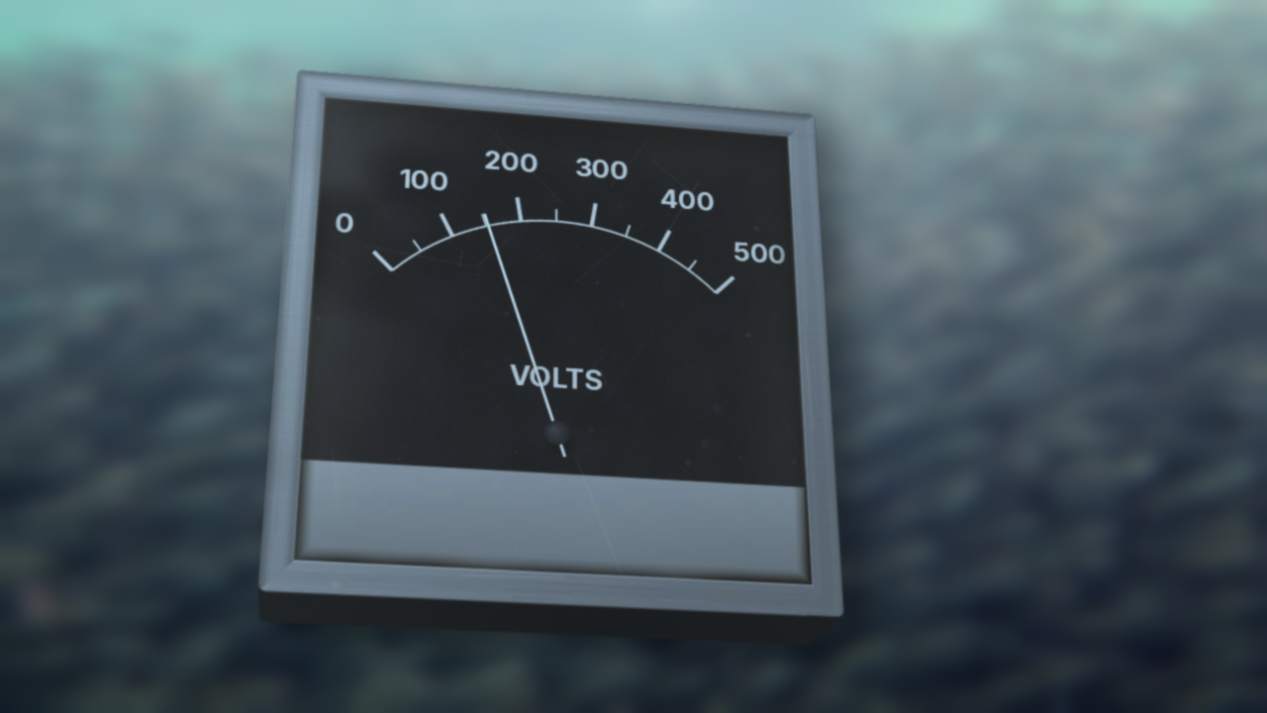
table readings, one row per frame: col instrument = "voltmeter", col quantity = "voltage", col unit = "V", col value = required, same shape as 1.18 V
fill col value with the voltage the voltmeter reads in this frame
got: 150 V
